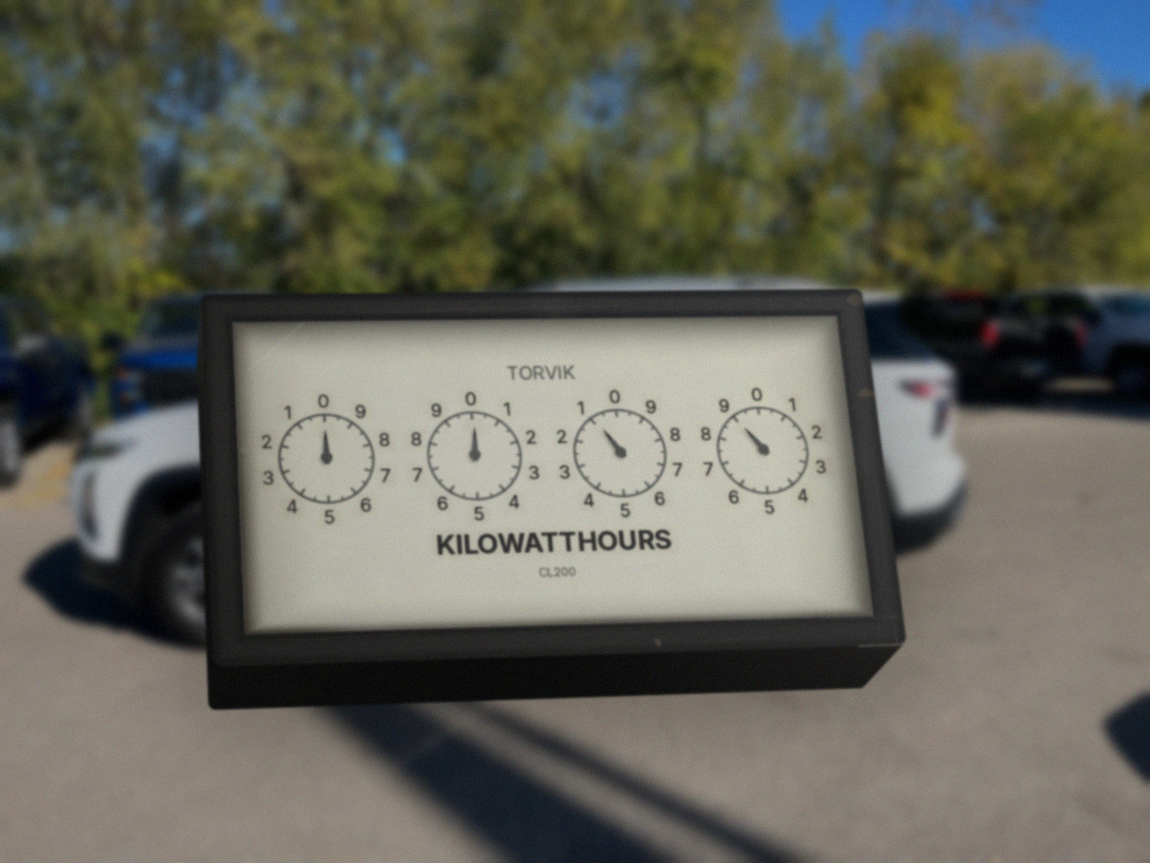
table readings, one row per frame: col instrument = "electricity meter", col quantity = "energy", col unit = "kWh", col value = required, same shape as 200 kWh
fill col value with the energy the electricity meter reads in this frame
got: 9 kWh
